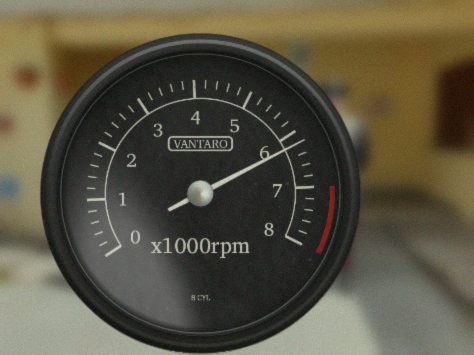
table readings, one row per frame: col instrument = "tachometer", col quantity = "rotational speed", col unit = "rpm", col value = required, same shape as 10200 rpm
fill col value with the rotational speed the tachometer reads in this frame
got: 6200 rpm
